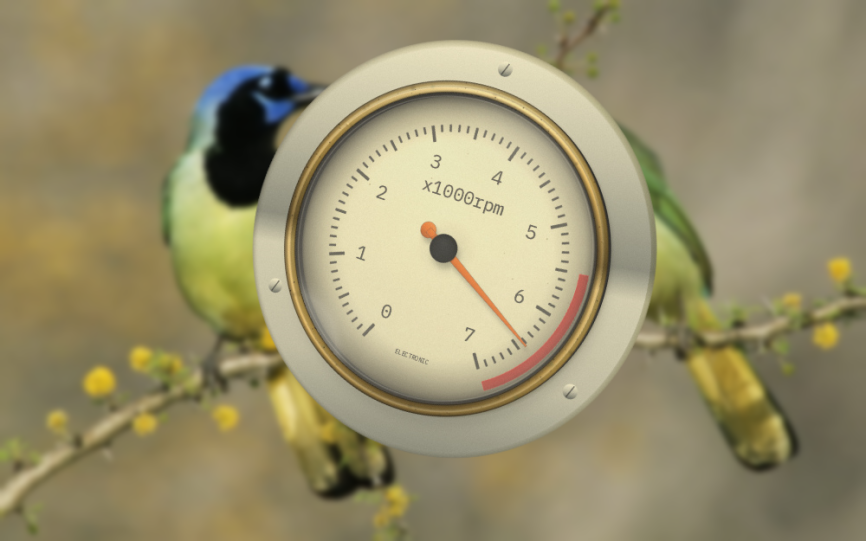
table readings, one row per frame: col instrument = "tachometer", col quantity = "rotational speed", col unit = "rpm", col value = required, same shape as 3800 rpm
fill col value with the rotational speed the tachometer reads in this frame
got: 6400 rpm
